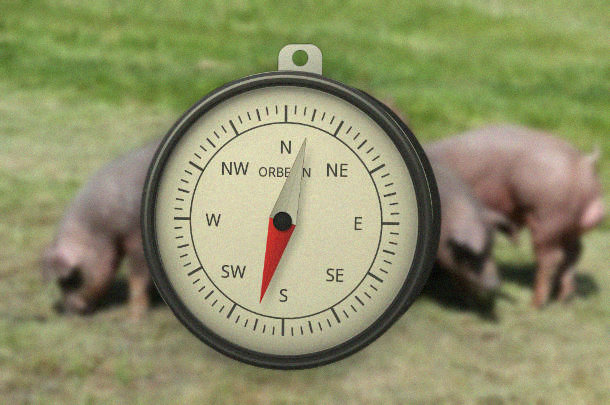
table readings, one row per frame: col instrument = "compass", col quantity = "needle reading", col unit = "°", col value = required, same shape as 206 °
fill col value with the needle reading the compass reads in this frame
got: 195 °
